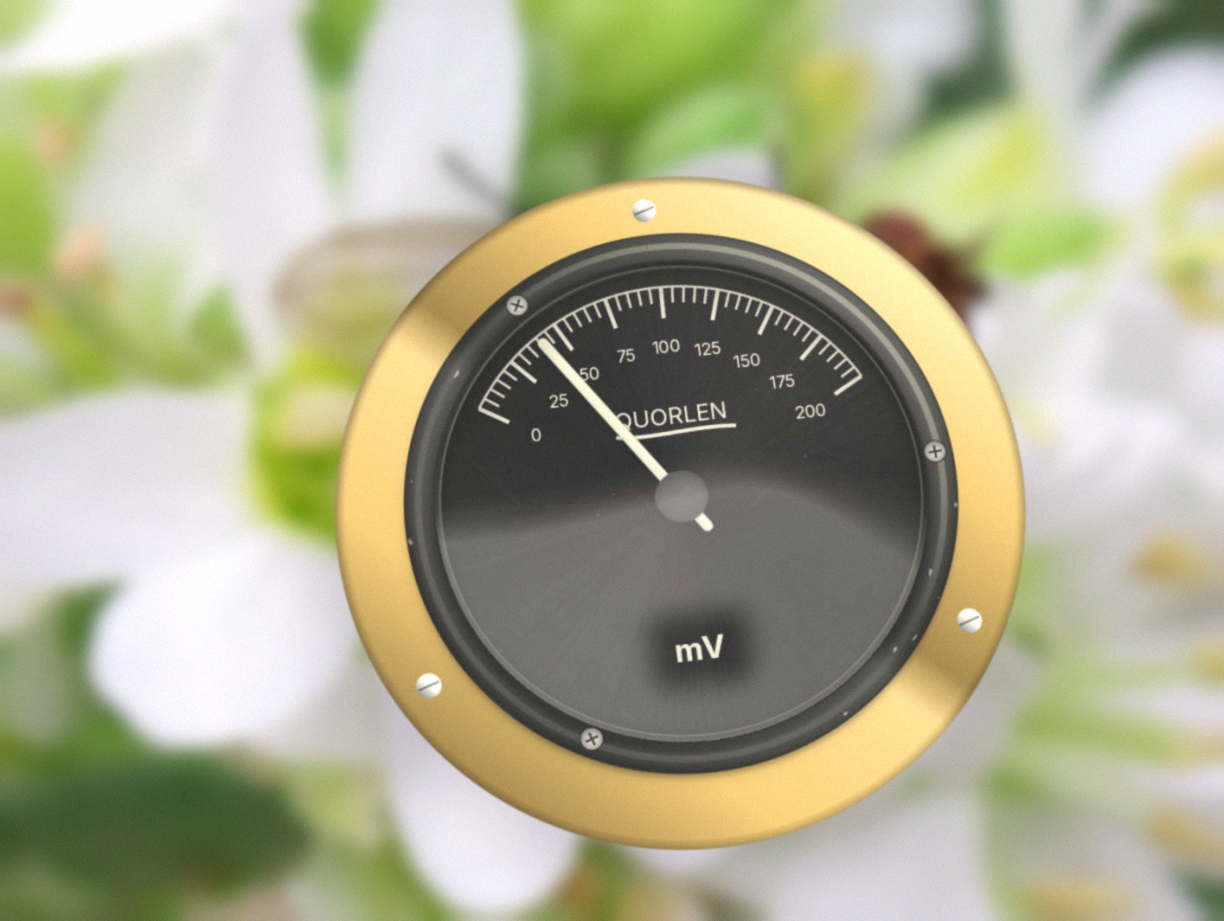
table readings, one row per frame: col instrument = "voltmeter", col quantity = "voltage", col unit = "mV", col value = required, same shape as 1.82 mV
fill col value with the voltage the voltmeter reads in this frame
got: 40 mV
